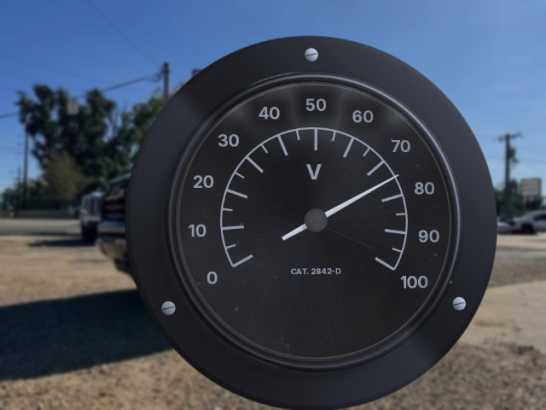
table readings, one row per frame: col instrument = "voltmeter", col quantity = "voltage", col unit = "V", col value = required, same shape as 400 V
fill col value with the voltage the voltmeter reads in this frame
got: 75 V
